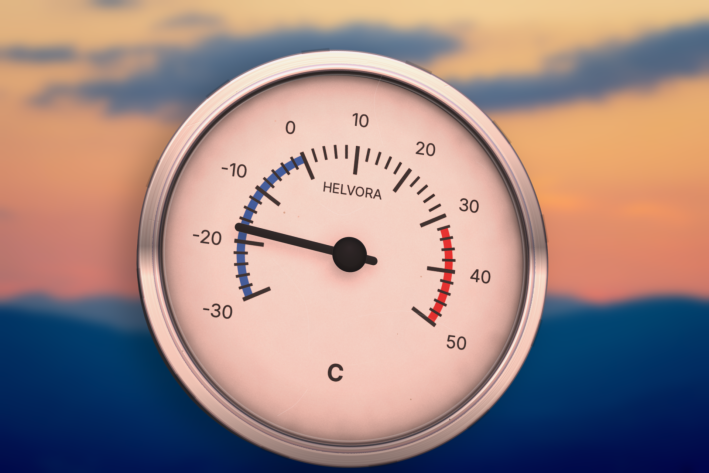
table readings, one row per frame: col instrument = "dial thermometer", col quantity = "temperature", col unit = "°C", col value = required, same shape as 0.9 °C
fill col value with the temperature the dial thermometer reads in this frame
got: -18 °C
